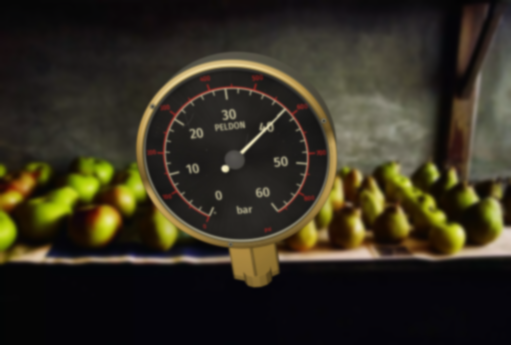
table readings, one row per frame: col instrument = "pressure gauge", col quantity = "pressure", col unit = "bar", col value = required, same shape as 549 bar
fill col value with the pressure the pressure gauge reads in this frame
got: 40 bar
